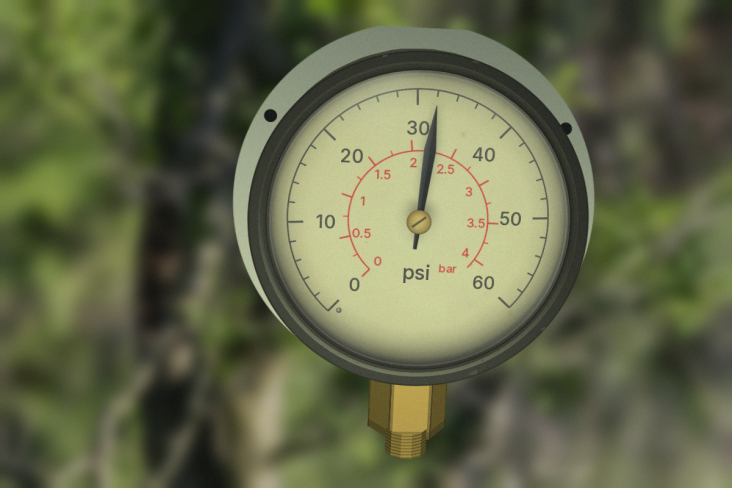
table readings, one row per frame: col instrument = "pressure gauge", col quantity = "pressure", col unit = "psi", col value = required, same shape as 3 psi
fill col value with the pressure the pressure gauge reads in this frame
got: 32 psi
